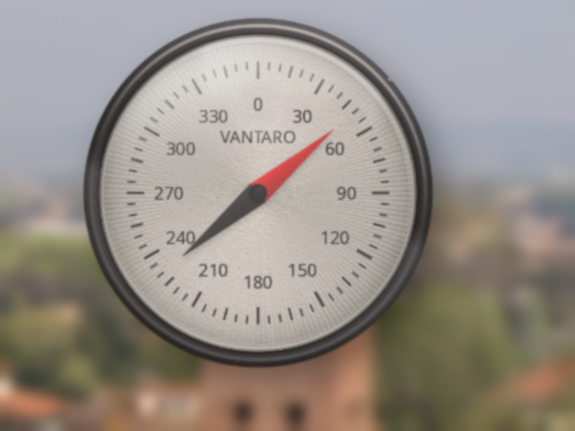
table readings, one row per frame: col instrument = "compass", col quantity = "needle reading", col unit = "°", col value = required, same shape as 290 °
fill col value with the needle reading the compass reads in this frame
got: 50 °
